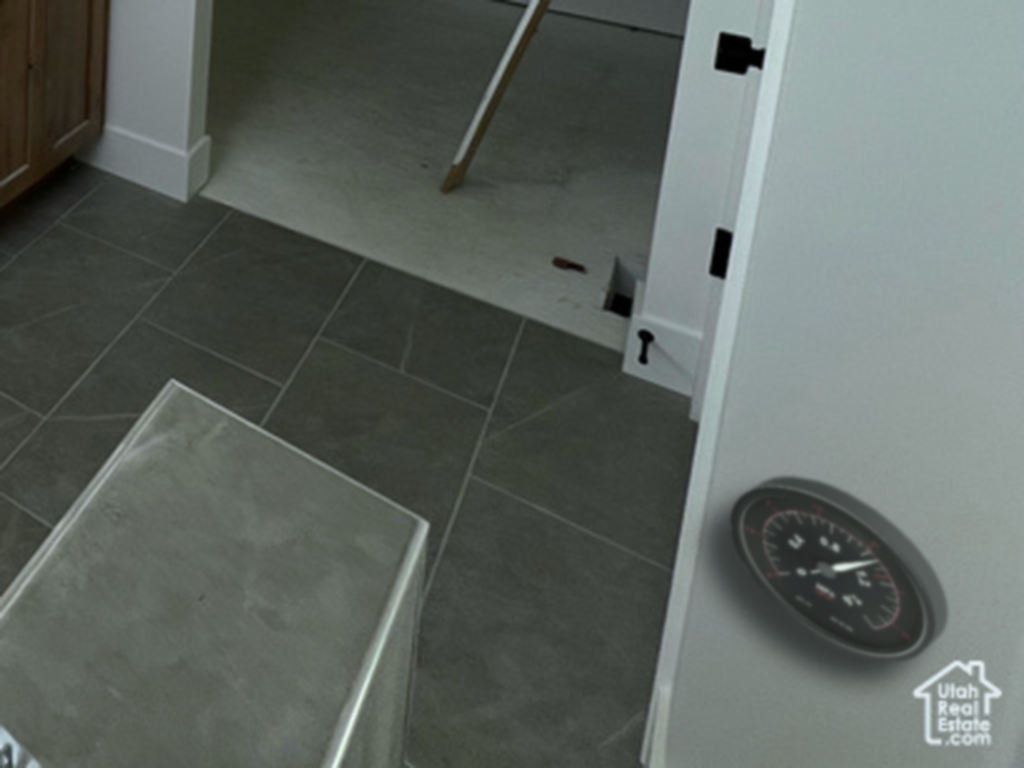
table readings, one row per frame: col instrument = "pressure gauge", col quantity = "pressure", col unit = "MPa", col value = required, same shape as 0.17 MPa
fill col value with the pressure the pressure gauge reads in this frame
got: 1.05 MPa
